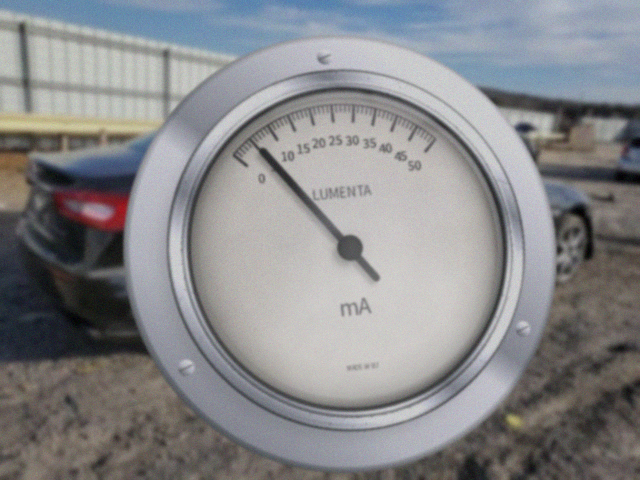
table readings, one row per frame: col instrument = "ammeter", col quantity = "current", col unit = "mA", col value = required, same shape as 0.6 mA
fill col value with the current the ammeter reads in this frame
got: 5 mA
